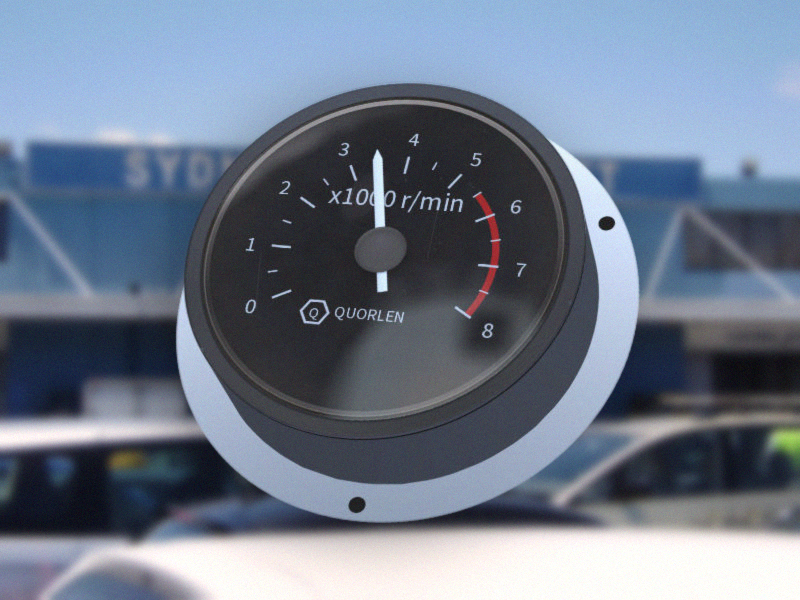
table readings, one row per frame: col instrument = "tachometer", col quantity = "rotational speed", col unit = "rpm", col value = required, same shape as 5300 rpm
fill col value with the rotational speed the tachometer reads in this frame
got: 3500 rpm
